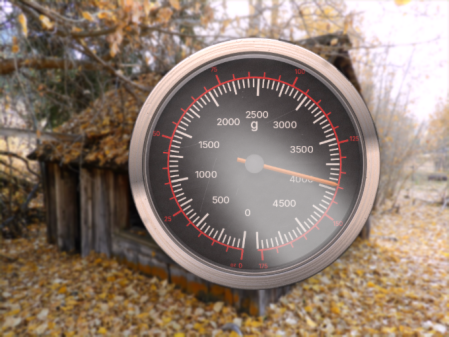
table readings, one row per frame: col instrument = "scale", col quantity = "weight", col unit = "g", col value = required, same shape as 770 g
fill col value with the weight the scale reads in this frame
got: 3950 g
